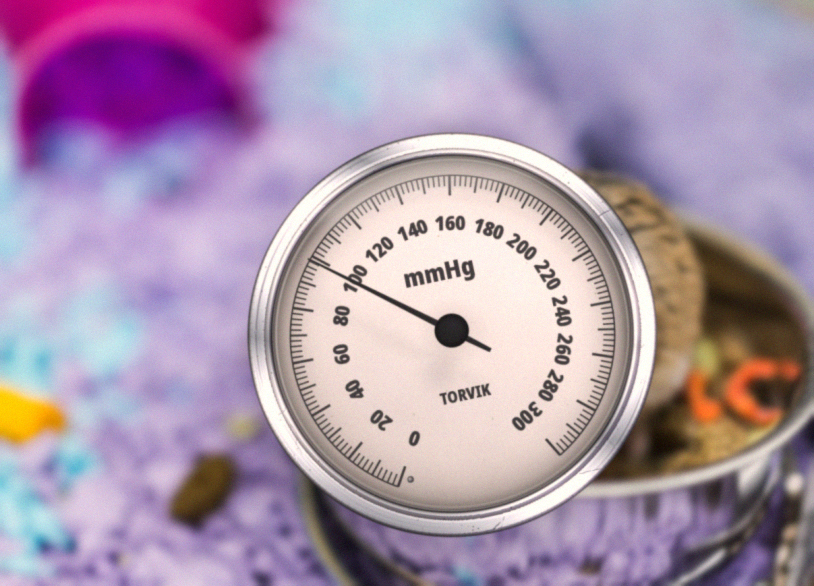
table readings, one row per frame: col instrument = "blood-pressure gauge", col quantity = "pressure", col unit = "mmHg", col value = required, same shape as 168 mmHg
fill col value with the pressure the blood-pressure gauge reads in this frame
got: 98 mmHg
